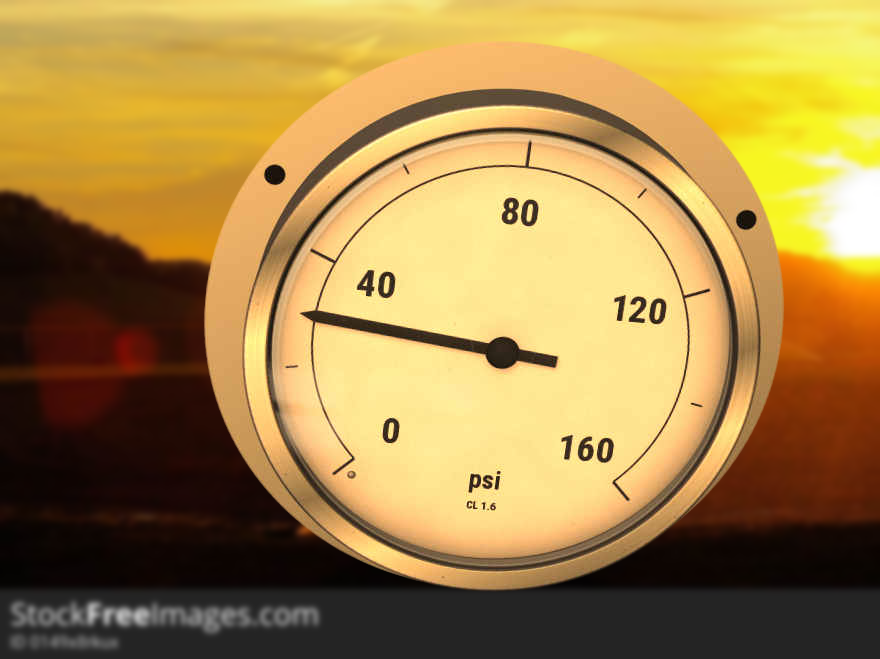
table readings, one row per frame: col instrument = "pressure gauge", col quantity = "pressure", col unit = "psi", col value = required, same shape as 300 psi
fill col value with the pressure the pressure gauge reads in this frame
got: 30 psi
